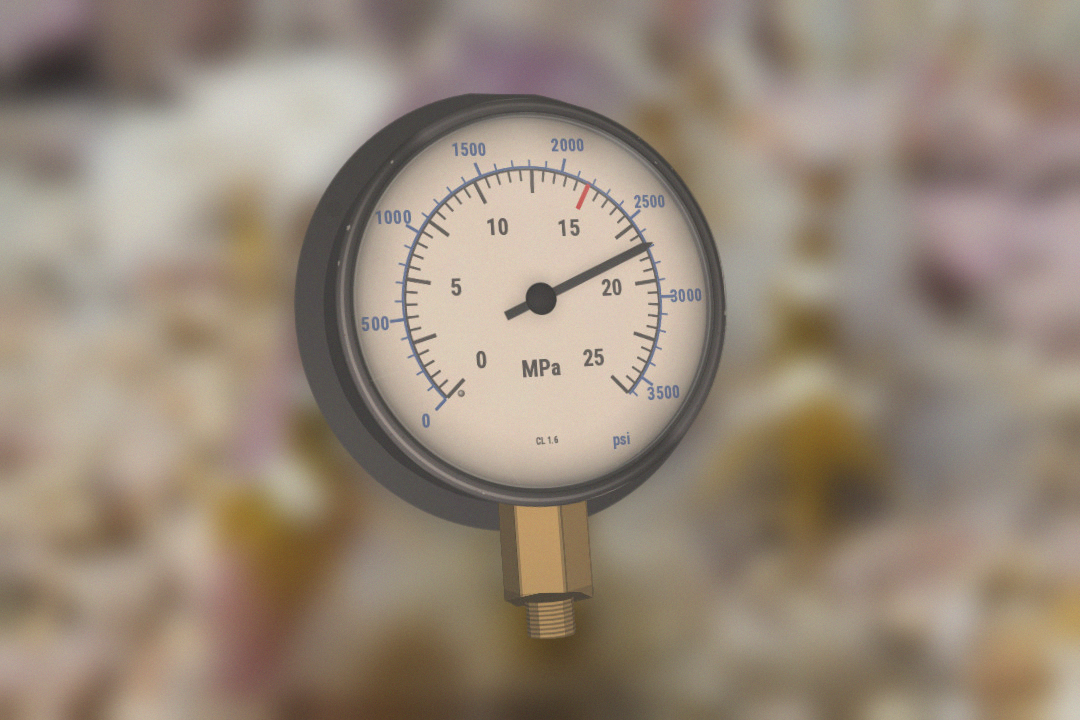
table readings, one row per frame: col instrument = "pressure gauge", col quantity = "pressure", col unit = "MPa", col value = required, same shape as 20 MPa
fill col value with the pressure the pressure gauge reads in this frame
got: 18.5 MPa
